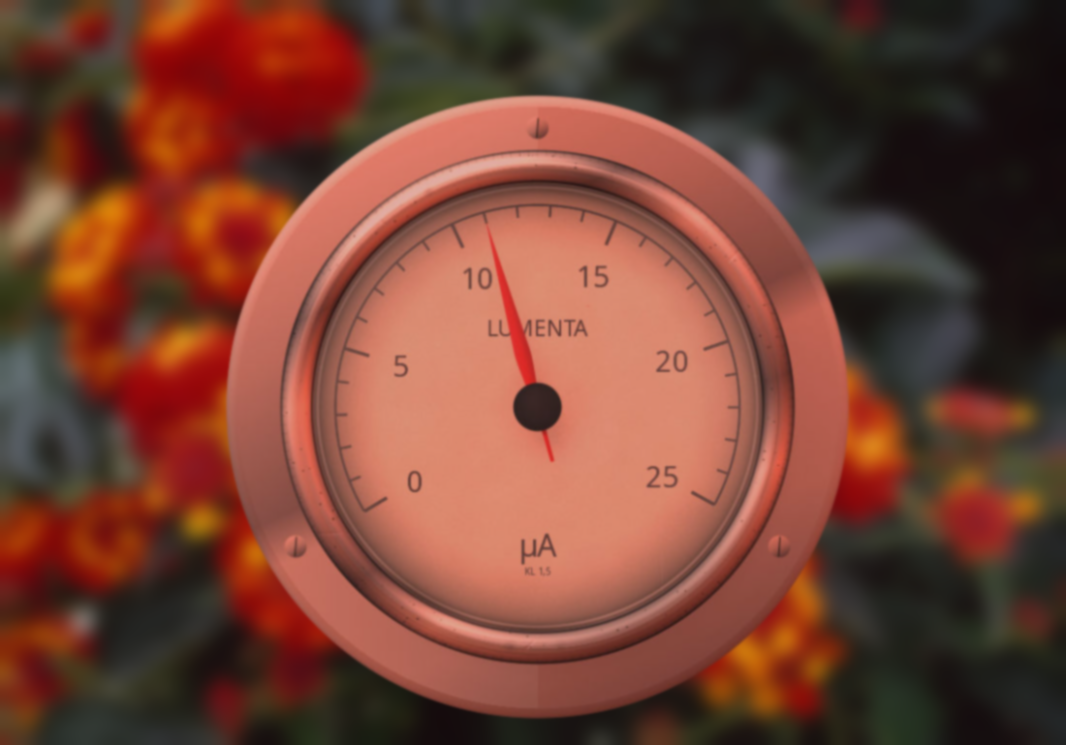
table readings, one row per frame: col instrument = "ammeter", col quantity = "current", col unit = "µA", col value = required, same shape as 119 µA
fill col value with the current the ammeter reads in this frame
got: 11 µA
